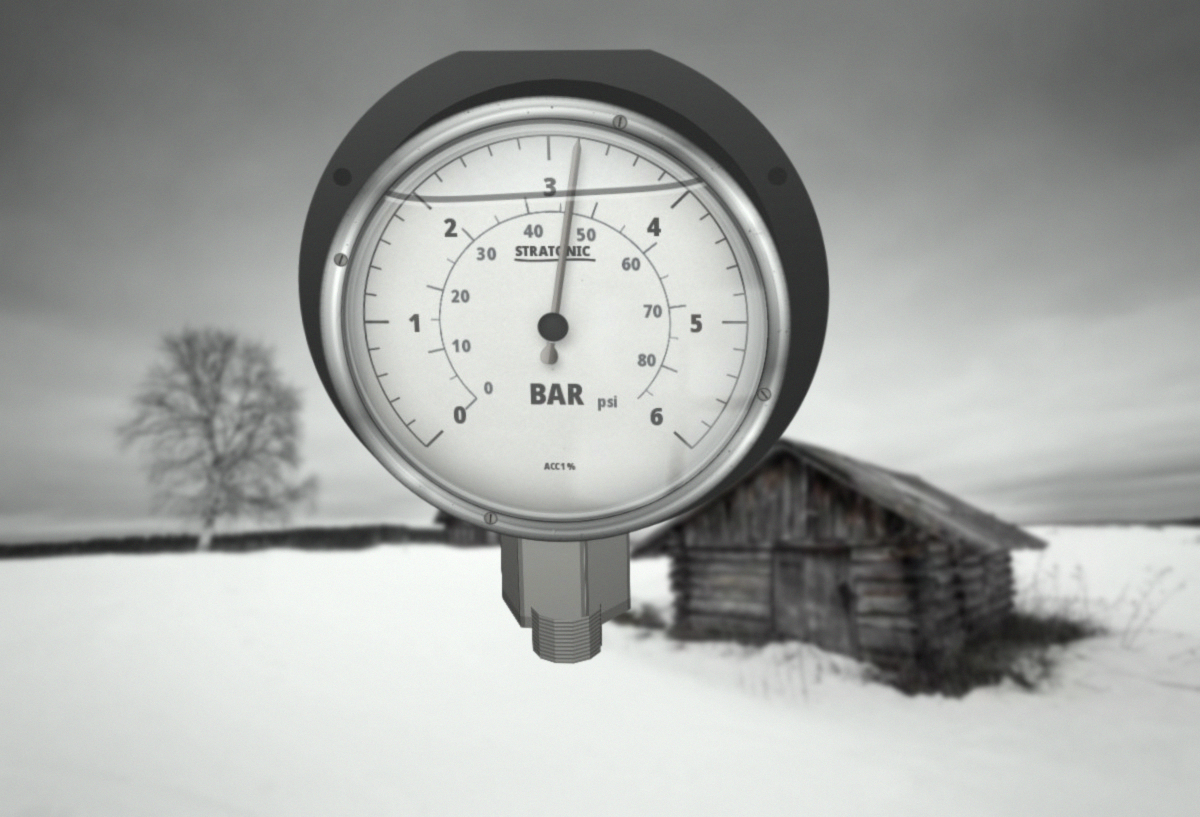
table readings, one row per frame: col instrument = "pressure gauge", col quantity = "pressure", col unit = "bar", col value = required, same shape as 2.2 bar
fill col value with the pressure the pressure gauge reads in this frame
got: 3.2 bar
